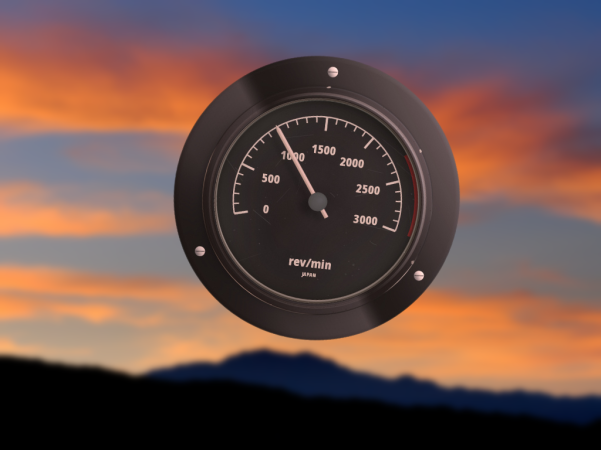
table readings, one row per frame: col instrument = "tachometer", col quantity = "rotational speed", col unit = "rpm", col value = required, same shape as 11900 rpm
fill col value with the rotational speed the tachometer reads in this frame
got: 1000 rpm
